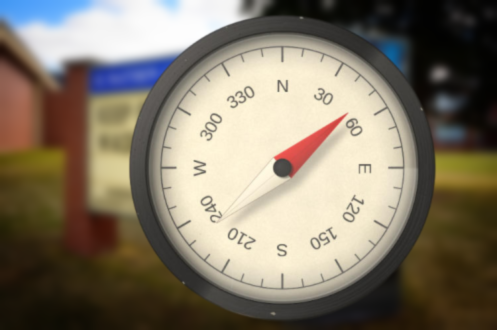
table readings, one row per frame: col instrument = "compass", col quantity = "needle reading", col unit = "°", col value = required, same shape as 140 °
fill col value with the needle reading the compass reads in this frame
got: 50 °
